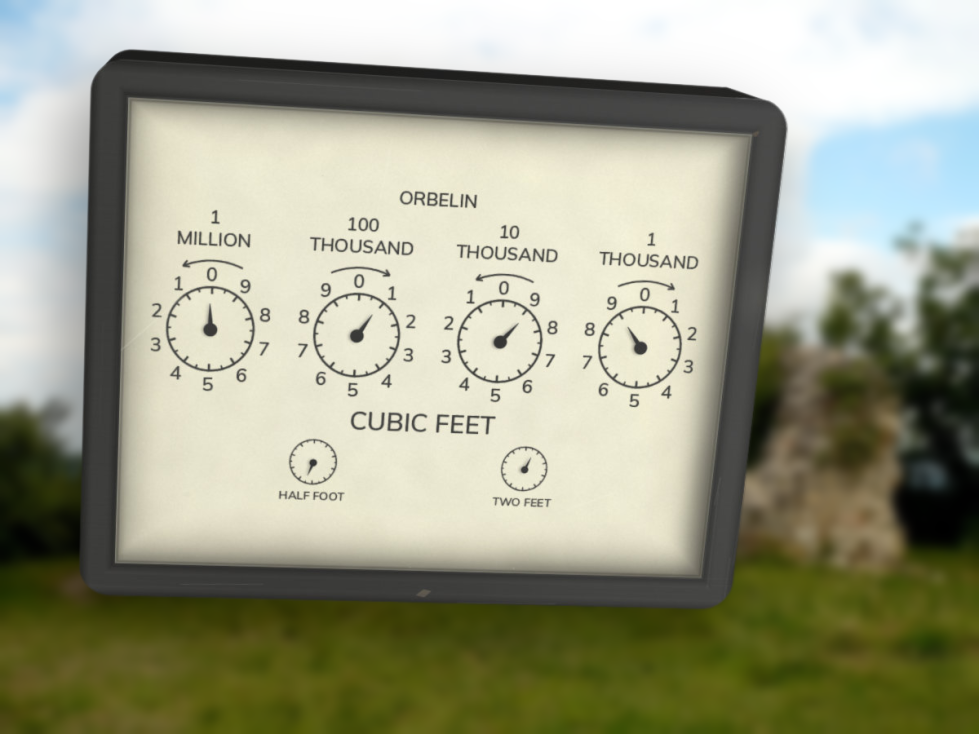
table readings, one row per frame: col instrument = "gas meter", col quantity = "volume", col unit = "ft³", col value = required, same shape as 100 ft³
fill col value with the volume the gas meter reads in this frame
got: 8900 ft³
